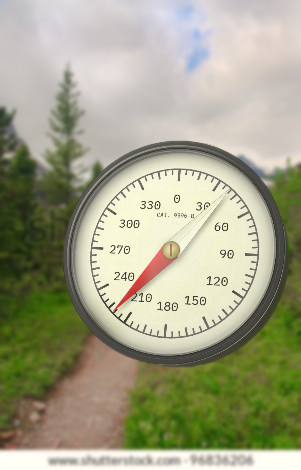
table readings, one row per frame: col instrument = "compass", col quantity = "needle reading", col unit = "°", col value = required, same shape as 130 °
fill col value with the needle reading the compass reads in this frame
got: 220 °
